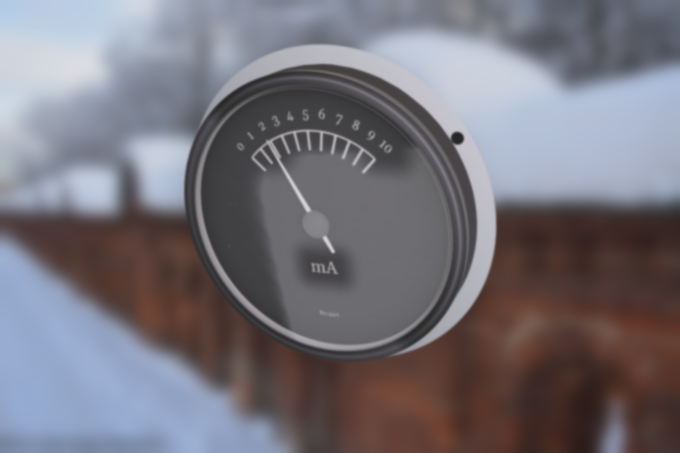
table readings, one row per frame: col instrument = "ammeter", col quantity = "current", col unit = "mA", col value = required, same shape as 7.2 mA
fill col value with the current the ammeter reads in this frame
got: 2 mA
